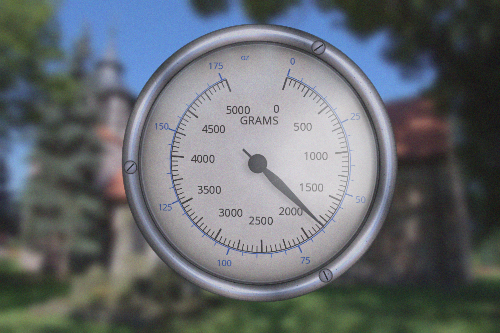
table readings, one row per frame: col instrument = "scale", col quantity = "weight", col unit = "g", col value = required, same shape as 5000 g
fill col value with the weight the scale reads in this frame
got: 1800 g
